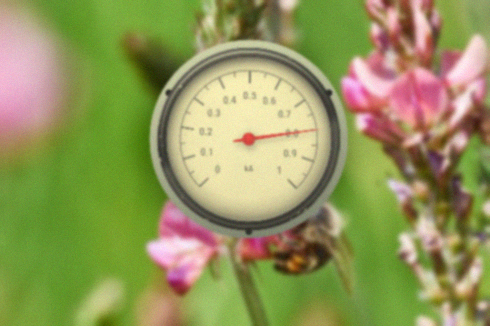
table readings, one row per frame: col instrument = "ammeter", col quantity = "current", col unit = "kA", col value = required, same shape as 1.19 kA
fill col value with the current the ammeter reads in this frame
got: 0.8 kA
